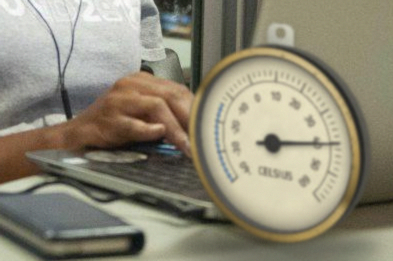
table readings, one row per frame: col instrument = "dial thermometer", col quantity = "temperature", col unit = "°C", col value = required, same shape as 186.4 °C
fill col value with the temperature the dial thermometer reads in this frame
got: 40 °C
